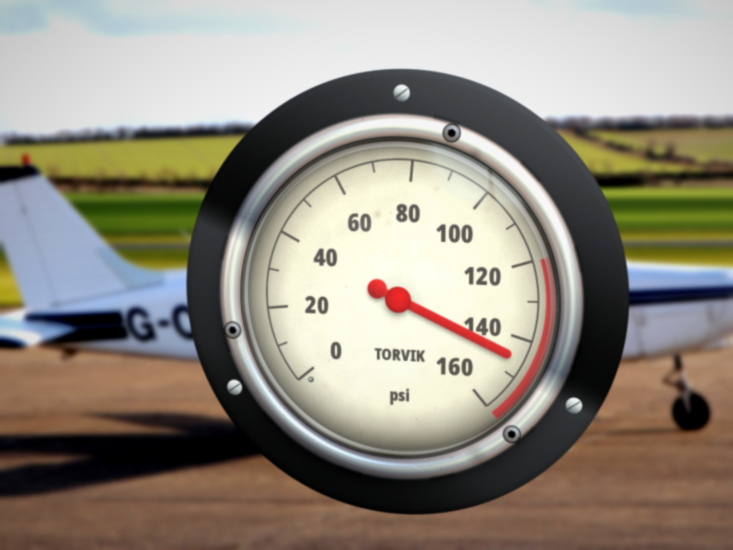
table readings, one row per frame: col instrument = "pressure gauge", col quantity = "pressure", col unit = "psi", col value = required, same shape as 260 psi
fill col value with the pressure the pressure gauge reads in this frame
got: 145 psi
